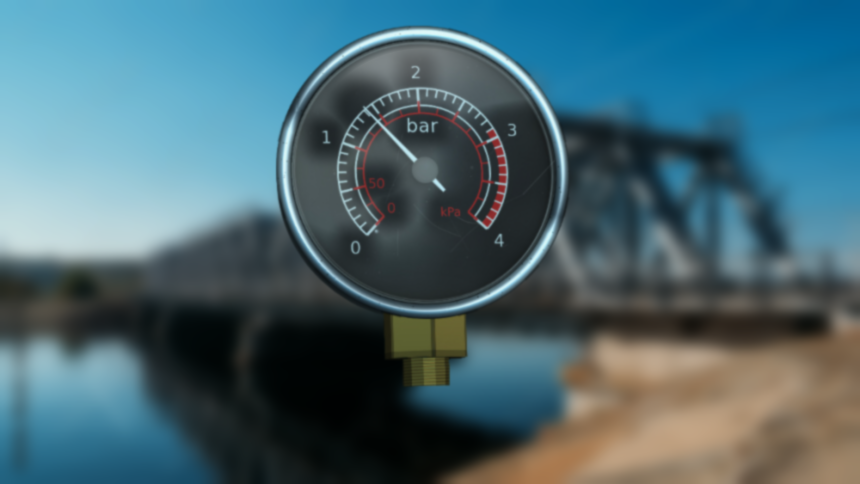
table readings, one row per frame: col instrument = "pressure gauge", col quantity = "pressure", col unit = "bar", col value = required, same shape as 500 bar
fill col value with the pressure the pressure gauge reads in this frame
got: 1.4 bar
